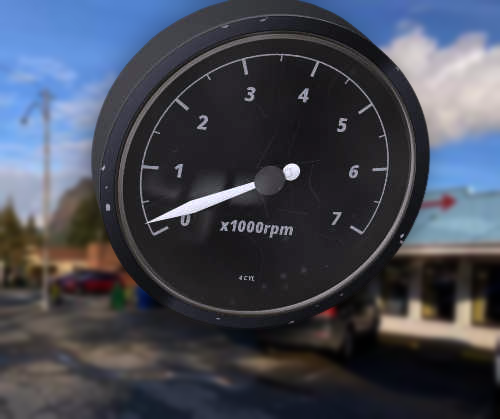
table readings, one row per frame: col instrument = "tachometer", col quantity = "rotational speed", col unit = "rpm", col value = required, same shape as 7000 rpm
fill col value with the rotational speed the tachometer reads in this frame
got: 250 rpm
